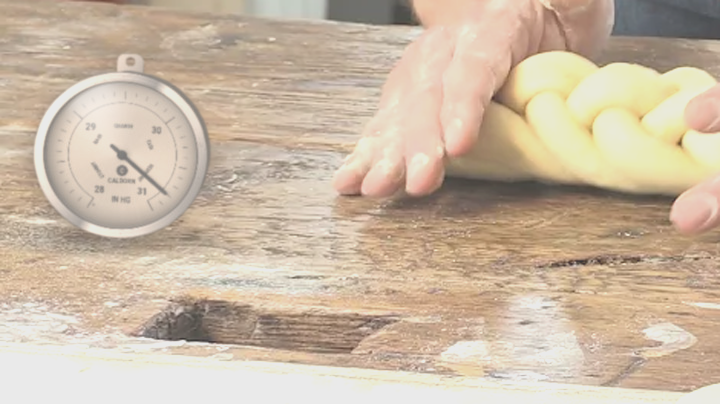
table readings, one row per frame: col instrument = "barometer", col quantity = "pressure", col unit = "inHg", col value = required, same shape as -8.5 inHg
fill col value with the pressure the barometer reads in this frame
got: 30.8 inHg
